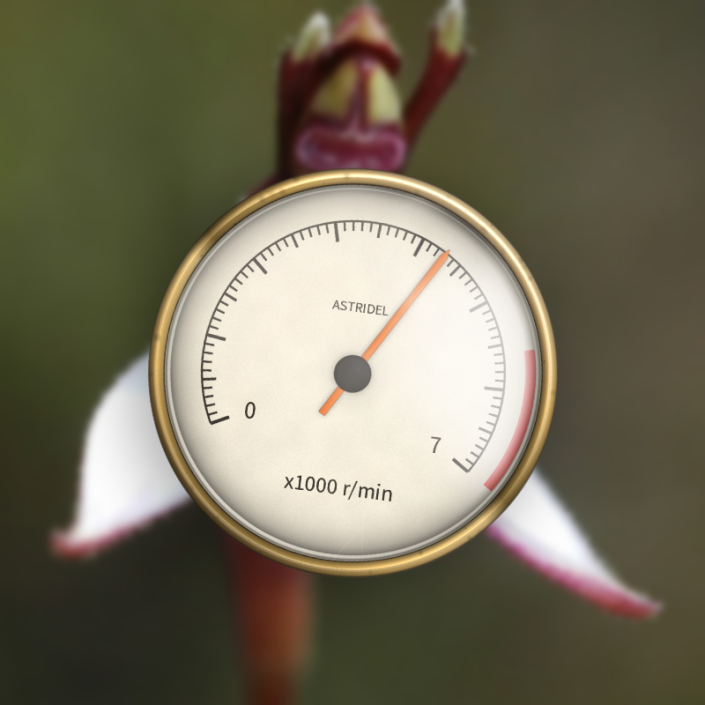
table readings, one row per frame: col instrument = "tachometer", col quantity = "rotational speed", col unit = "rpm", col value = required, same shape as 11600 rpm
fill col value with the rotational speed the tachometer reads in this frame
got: 4300 rpm
